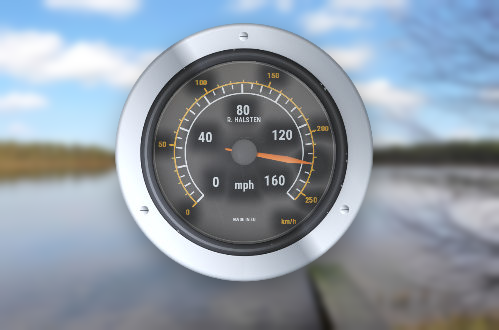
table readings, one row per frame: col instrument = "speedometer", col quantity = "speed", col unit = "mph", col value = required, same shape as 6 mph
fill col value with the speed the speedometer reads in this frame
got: 140 mph
